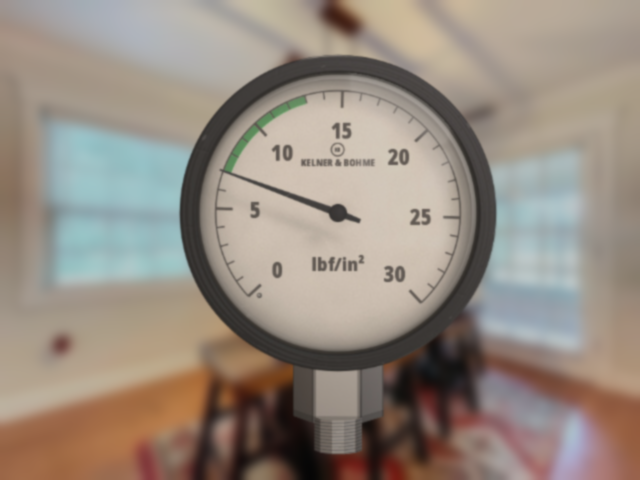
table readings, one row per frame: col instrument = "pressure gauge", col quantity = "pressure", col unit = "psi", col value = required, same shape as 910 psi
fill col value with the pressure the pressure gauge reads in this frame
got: 7 psi
